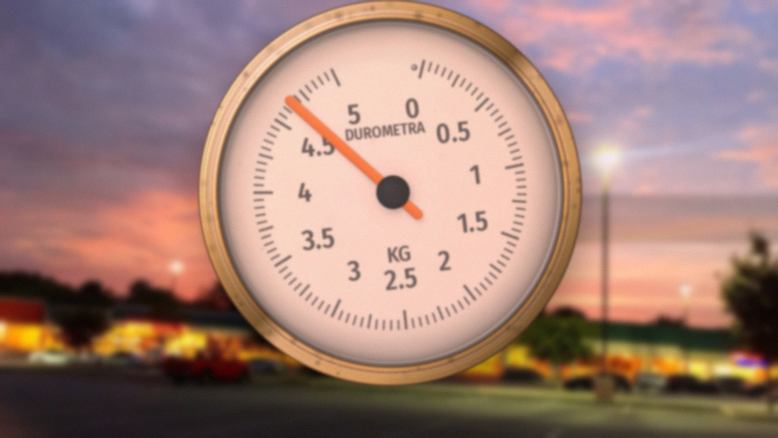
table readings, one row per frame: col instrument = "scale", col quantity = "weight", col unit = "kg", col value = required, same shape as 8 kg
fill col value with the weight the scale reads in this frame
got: 4.65 kg
